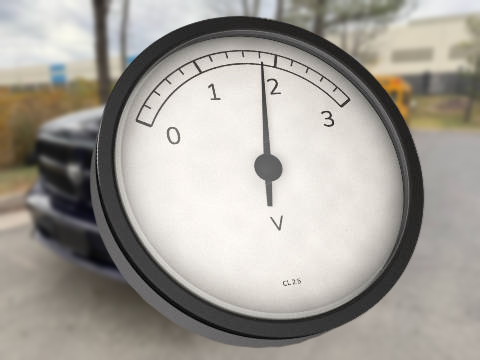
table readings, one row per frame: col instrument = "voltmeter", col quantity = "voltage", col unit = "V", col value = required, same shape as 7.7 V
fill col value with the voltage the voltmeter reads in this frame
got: 1.8 V
